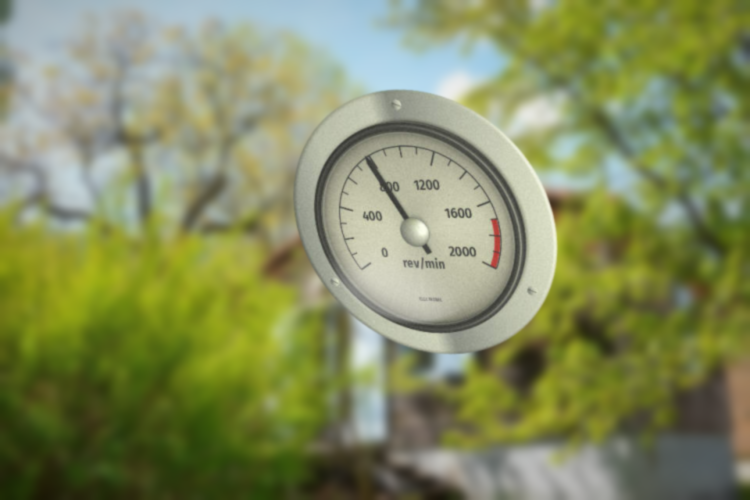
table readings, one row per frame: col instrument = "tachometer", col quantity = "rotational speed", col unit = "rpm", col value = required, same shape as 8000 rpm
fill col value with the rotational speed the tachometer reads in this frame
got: 800 rpm
